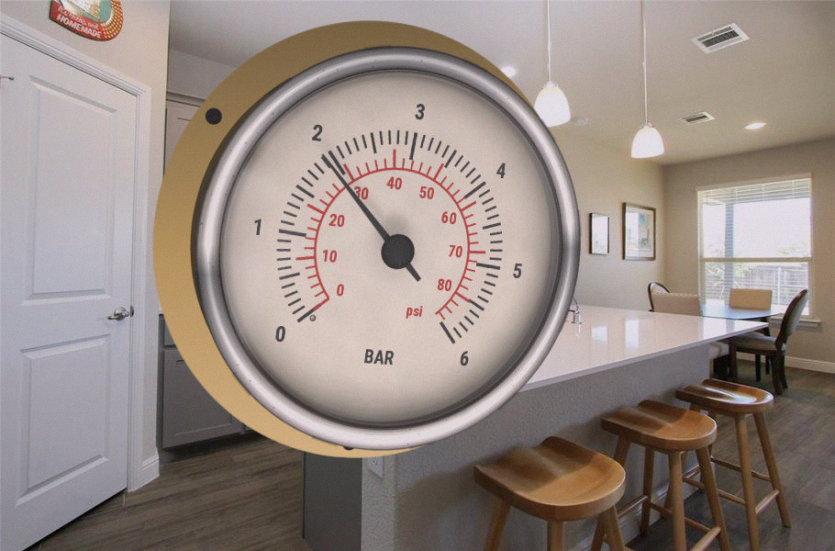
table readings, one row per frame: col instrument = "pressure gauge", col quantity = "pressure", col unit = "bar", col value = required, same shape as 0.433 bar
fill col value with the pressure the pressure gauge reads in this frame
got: 1.9 bar
